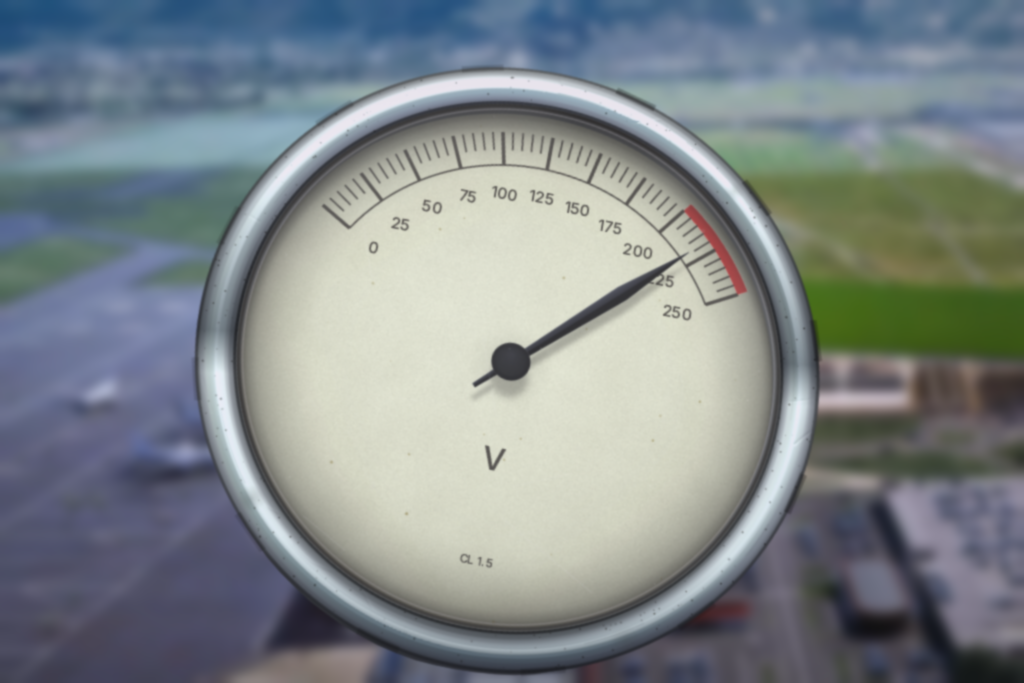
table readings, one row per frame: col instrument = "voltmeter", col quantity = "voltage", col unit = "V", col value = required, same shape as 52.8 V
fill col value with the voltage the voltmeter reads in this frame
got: 220 V
